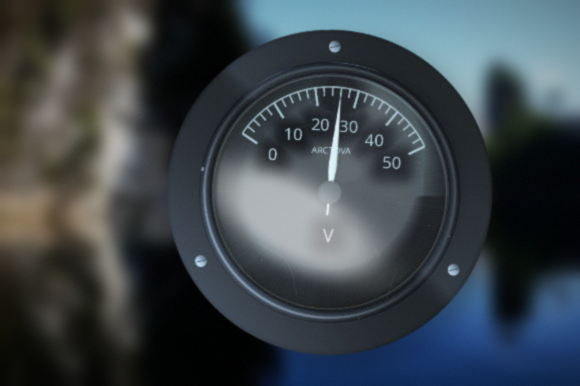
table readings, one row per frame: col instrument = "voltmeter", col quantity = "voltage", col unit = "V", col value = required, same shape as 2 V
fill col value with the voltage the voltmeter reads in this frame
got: 26 V
